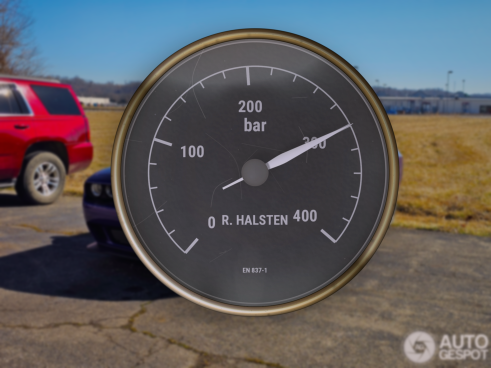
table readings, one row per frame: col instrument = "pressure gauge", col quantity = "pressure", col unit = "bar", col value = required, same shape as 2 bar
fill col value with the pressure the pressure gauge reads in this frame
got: 300 bar
